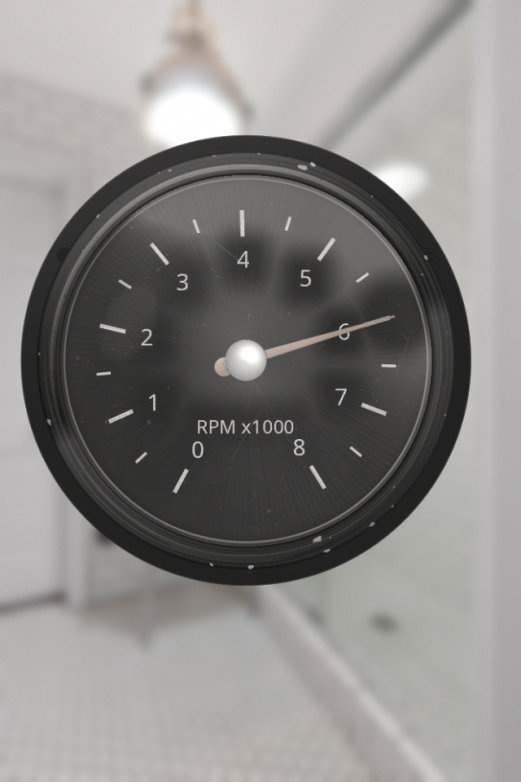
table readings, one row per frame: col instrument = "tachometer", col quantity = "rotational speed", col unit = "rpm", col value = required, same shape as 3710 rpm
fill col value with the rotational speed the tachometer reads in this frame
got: 6000 rpm
